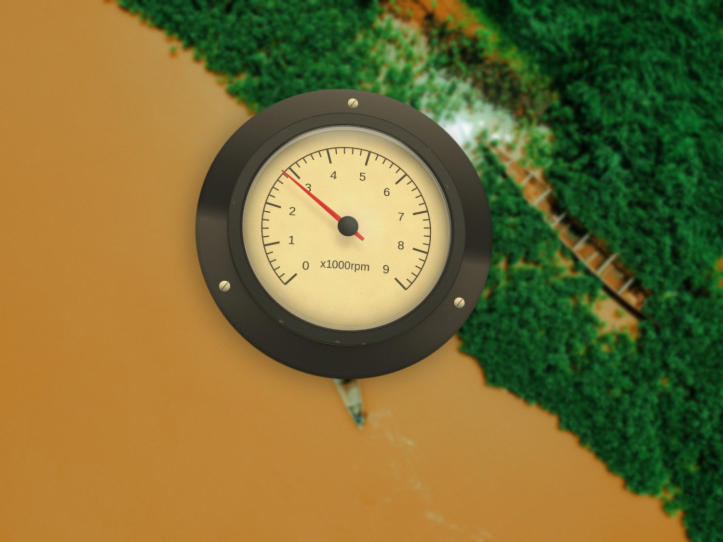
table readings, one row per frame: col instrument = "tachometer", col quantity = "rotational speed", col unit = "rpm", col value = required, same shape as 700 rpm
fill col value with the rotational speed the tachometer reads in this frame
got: 2800 rpm
